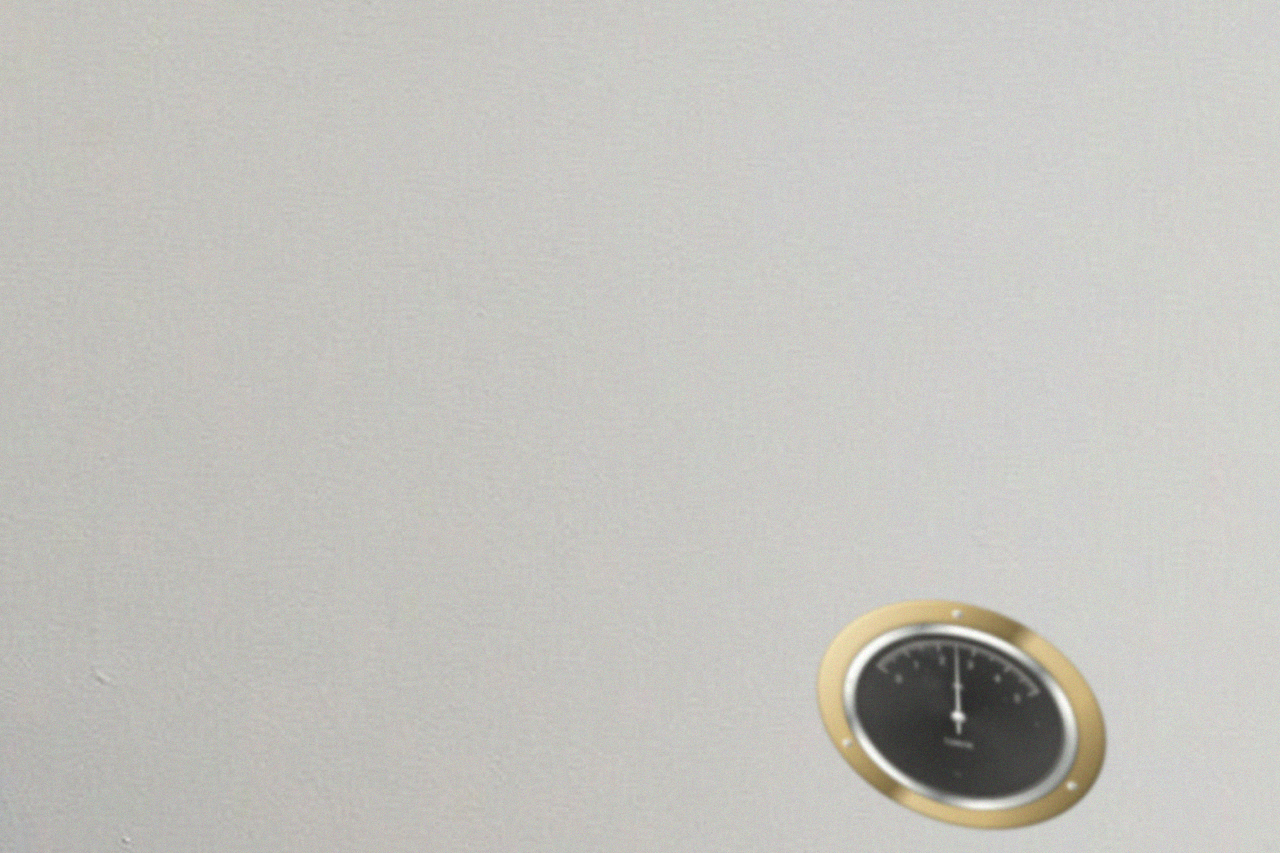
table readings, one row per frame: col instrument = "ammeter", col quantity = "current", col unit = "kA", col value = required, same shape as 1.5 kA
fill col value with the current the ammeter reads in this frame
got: 2.5 kA
